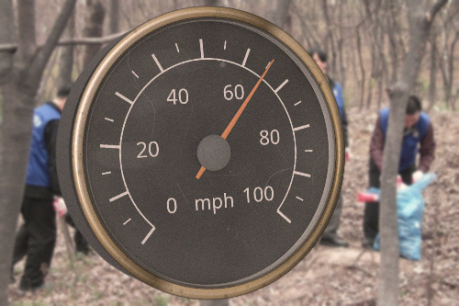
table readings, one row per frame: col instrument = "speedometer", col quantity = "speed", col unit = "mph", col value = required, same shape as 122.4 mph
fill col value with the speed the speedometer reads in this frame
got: 65 mph
